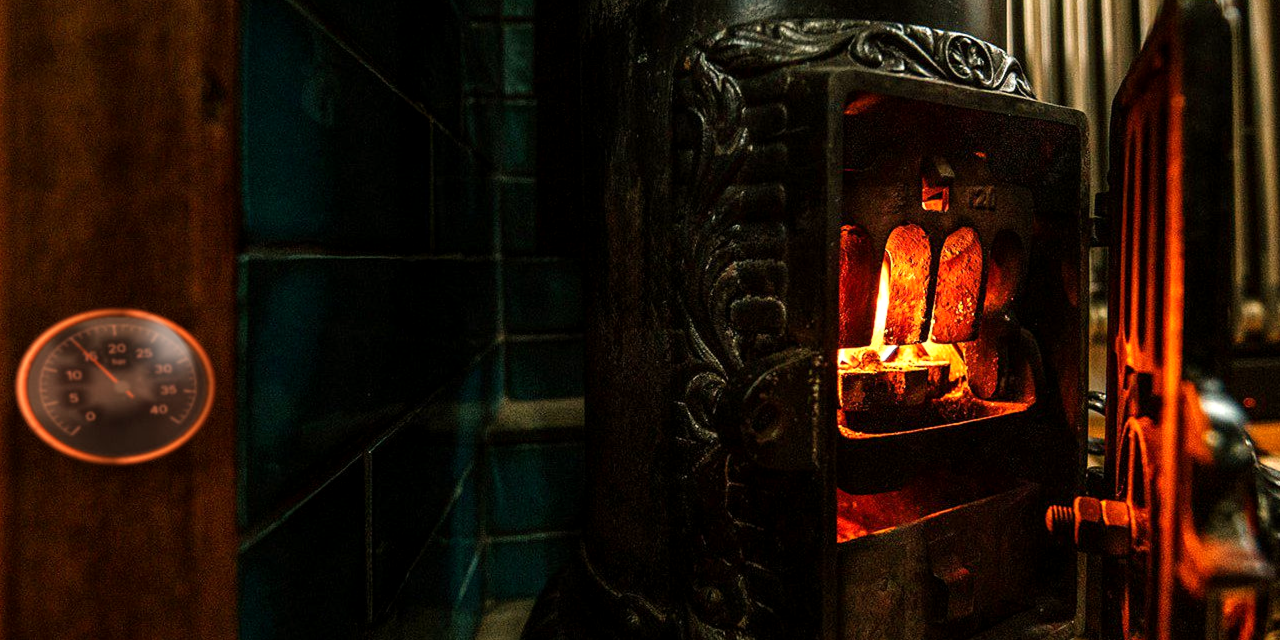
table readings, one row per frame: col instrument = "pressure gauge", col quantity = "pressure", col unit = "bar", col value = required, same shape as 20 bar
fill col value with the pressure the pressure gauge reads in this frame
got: 15 bar
